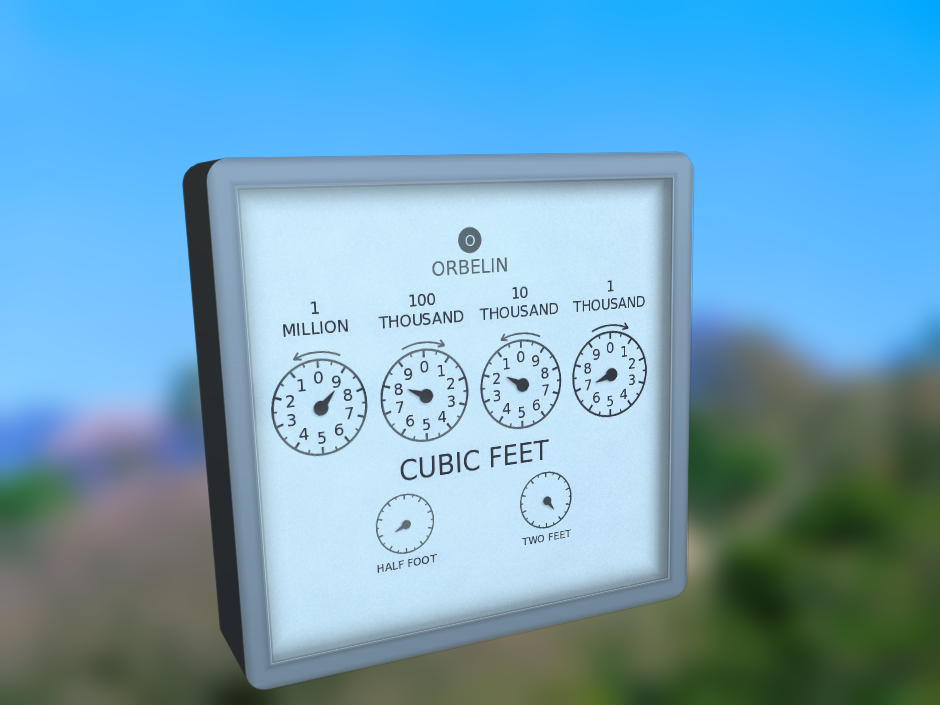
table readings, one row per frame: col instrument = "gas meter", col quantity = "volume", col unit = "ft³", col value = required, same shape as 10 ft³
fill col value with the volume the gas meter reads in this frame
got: 881700 ft³
